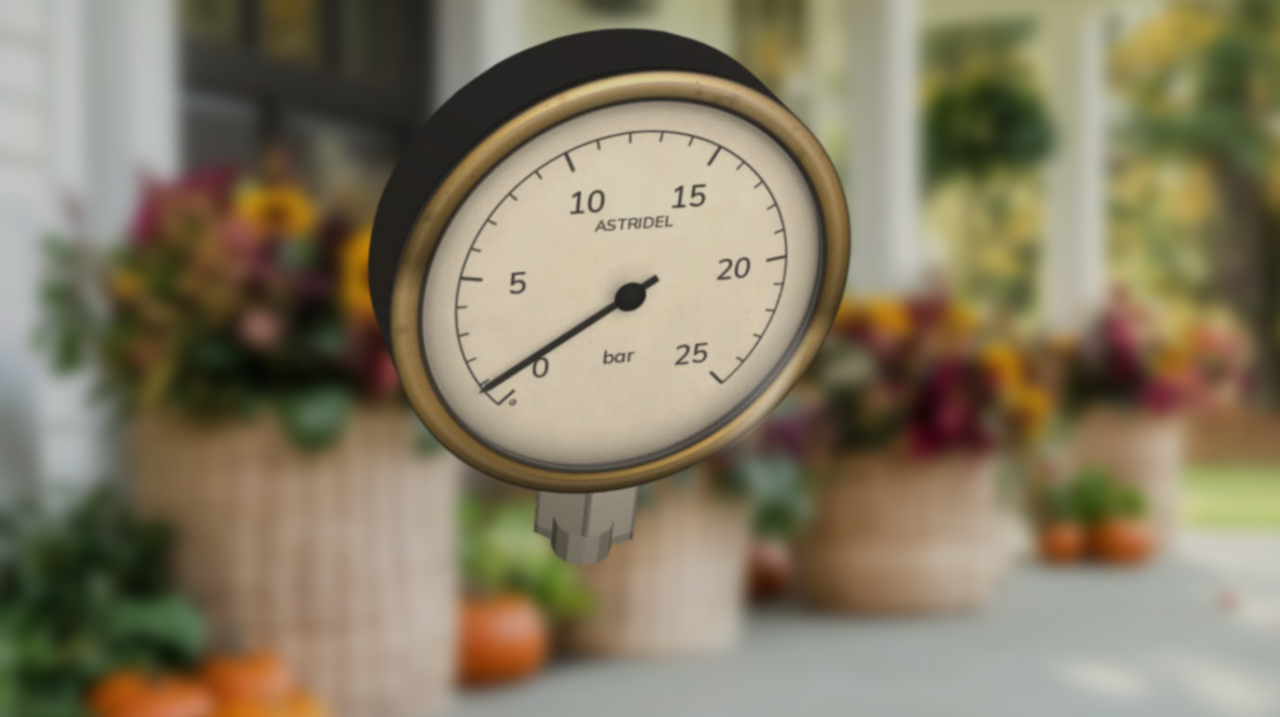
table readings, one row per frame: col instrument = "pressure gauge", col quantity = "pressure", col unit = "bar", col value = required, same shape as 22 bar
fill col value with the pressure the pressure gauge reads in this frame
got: 1 bar
